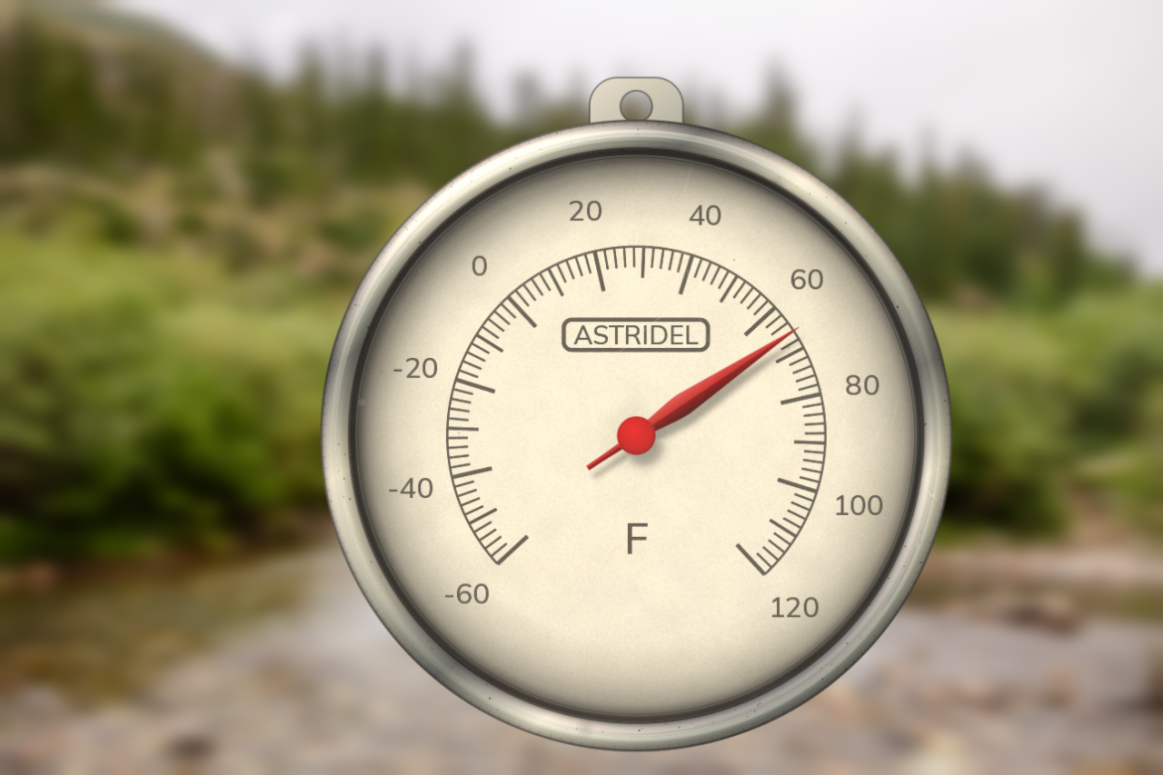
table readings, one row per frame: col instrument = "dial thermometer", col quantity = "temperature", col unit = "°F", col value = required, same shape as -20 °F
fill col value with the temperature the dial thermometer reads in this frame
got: 66 °F
